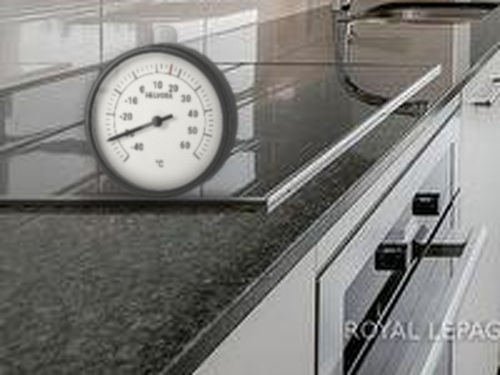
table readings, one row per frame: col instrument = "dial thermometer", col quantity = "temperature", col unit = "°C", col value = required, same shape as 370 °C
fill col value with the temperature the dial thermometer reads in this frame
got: -30 °C
